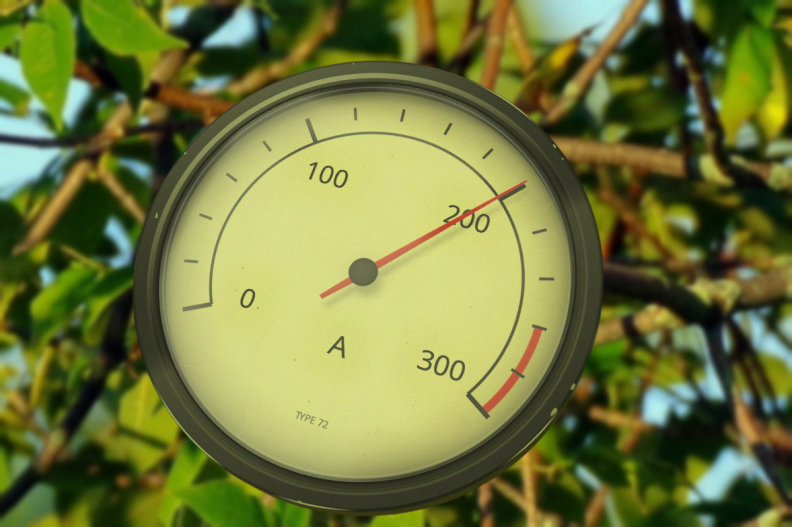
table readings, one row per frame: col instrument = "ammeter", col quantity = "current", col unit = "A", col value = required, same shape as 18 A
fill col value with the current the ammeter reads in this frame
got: 200 A
